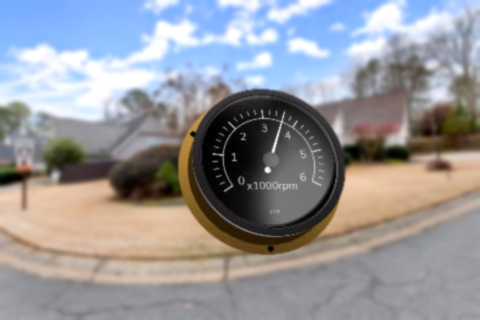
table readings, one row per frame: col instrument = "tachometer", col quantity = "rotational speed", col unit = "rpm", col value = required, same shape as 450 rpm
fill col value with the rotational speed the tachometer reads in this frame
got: 3600 rpm
